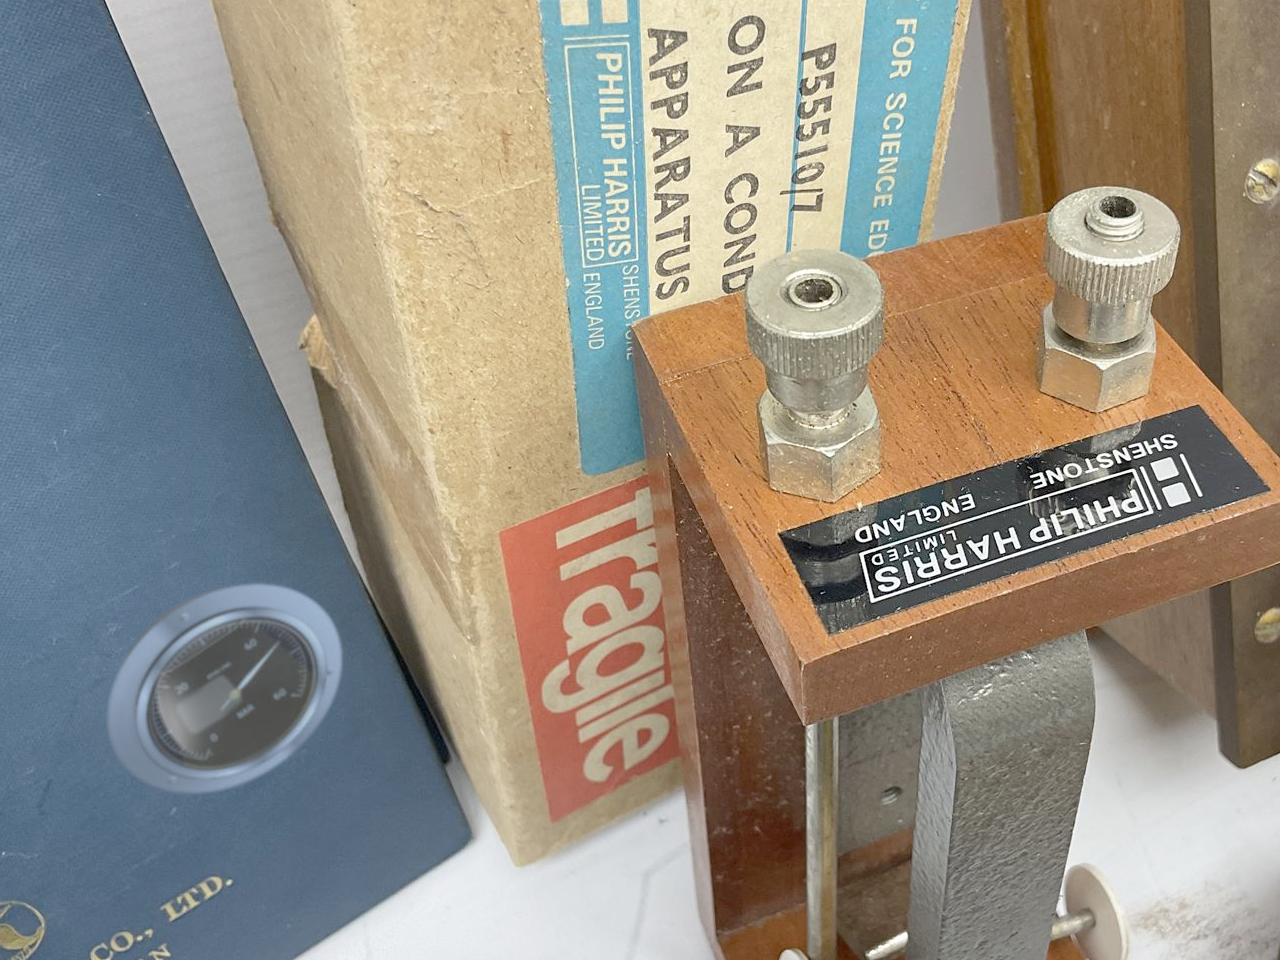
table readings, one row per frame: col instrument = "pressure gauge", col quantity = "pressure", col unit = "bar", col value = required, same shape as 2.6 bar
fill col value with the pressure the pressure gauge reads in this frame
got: 45 bar
